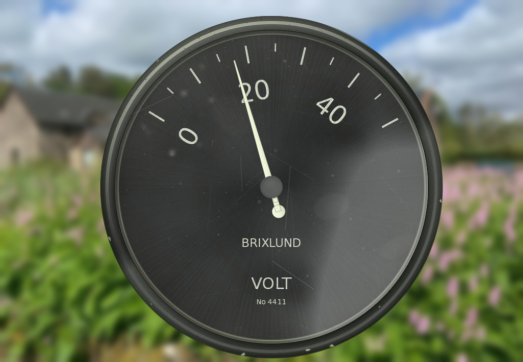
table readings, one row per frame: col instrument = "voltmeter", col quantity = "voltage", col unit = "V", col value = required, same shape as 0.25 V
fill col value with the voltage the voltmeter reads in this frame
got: 17.5 V
